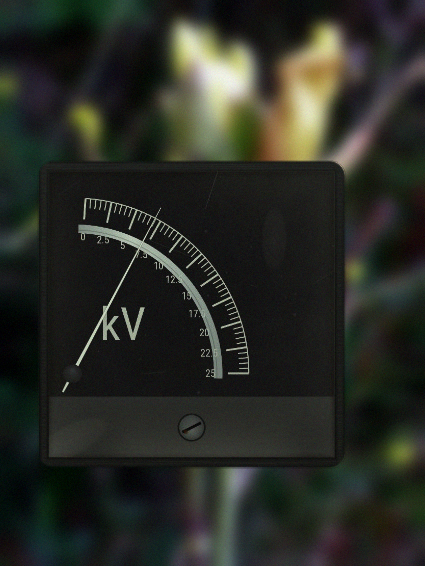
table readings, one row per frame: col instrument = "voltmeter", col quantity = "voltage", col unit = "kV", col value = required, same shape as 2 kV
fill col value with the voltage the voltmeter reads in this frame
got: 7 kV
